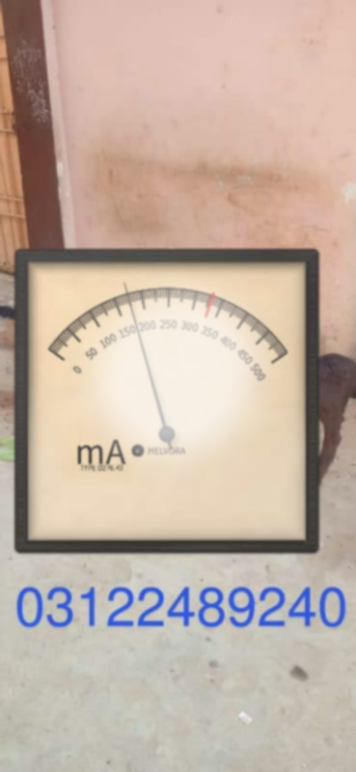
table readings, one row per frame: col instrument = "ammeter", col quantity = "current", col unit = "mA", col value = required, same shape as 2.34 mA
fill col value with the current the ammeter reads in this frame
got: 175 mA
